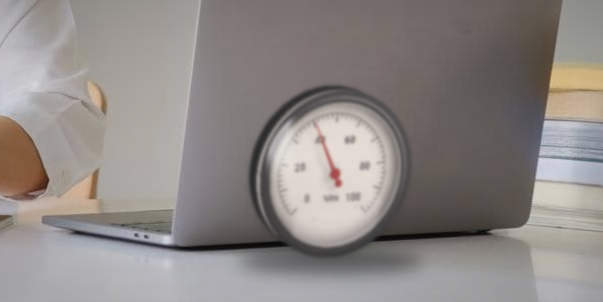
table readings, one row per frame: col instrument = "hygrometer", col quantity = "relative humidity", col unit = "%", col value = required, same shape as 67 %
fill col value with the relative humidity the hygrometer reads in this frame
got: 40 %
